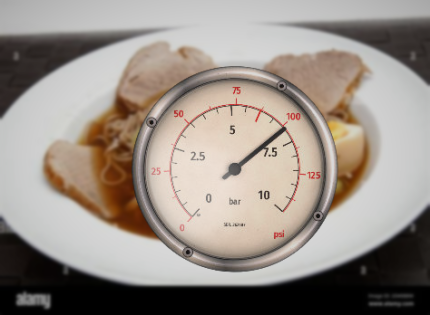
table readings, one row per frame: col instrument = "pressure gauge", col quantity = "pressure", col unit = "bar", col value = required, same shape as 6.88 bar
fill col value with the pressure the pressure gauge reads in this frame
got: 7 bar
